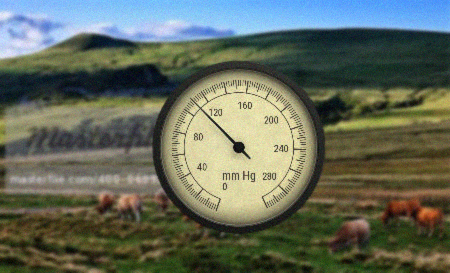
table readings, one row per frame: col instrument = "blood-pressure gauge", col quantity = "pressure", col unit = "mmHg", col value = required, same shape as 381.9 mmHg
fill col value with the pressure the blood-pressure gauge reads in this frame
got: 110 mmHg
